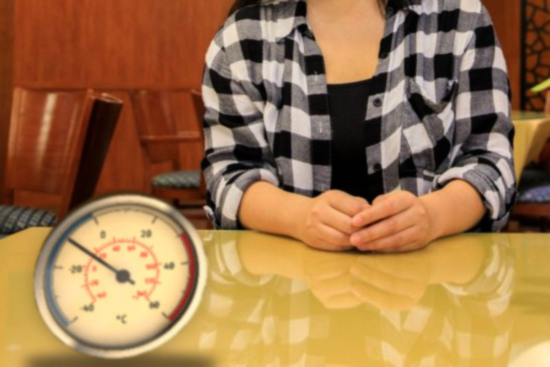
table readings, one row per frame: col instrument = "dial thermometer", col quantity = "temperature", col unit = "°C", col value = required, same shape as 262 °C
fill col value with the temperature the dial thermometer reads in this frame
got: -10 °C
